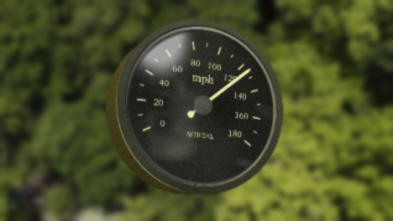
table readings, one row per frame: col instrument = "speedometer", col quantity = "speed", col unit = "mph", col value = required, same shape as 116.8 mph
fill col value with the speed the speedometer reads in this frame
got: 125 mph
